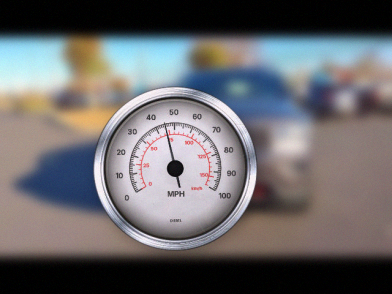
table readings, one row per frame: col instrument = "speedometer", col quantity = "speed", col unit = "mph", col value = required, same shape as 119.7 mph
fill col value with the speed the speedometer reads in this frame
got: 45 mph
